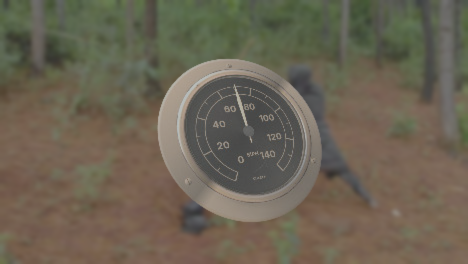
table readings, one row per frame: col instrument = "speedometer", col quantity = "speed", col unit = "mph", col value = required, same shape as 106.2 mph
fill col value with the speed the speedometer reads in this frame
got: 70 mph
